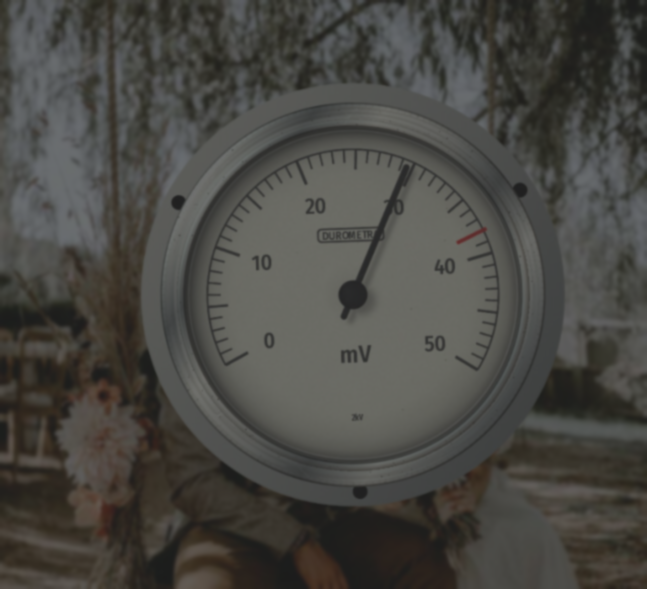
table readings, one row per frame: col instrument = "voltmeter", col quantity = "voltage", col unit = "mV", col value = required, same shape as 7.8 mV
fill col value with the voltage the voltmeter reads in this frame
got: 29.5 mV
